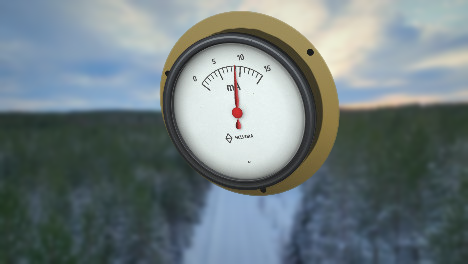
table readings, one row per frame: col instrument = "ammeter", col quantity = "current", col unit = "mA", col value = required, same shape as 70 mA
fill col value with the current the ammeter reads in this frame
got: 9 mA
